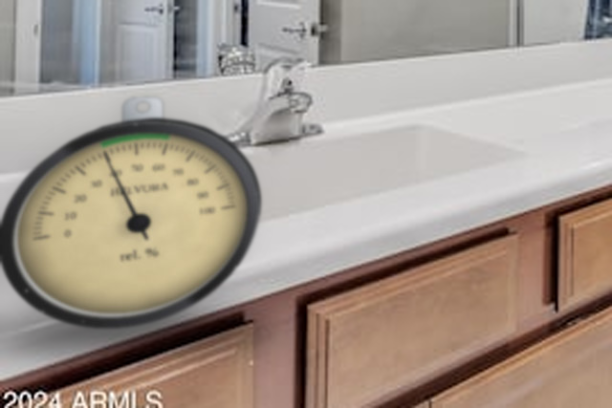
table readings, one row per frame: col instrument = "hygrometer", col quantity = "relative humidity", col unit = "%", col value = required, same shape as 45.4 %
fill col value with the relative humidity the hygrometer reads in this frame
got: 40 %
